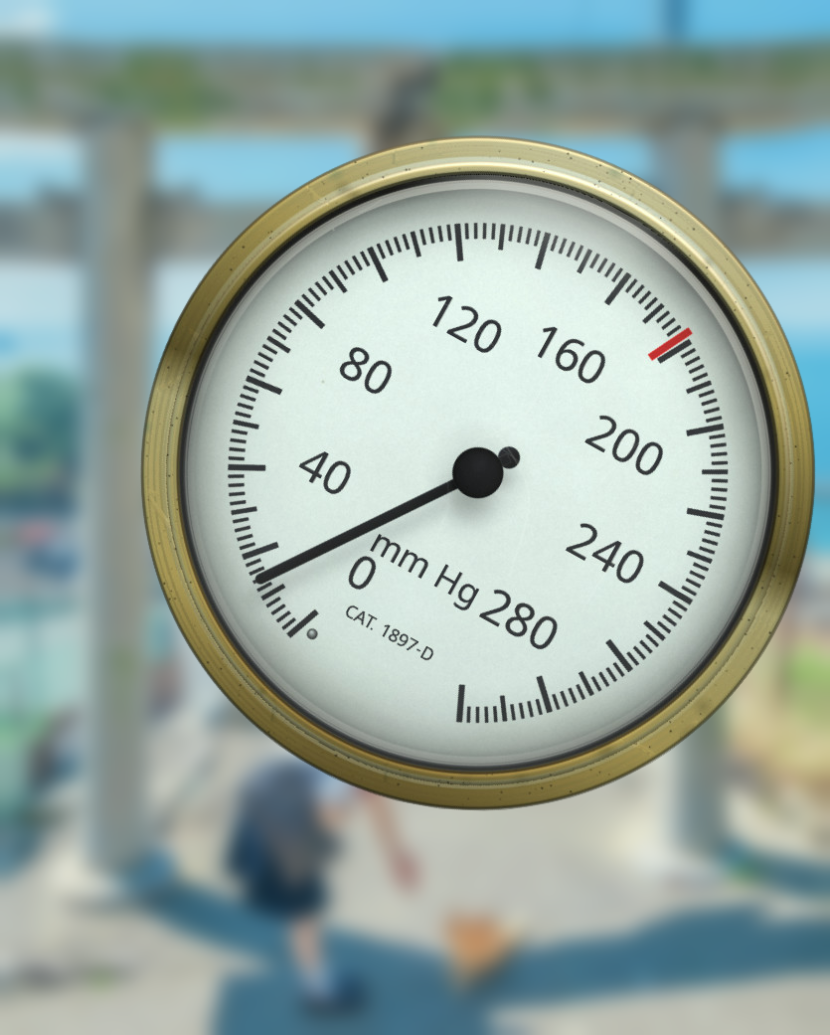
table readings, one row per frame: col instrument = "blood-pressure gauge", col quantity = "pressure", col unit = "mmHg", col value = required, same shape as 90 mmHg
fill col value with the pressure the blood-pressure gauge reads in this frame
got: 14 mmHg
